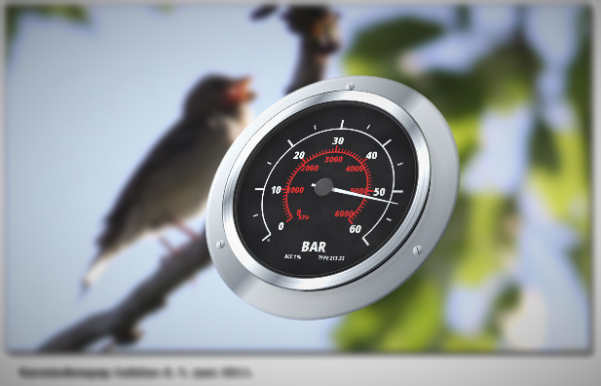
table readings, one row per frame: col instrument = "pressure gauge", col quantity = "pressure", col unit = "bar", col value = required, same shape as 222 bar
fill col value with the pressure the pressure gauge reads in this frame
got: 52.5 bar
